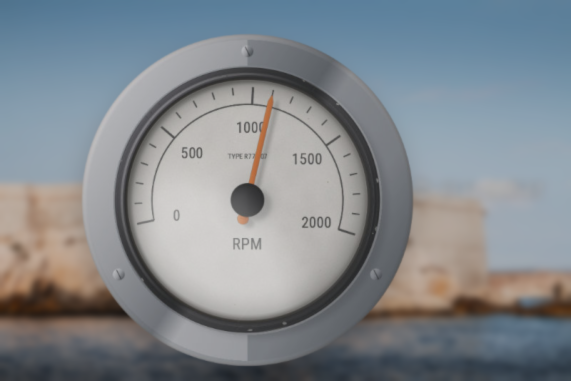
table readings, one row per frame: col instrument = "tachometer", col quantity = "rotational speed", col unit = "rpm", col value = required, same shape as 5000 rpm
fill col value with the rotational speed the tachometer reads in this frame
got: 1100 rpm
